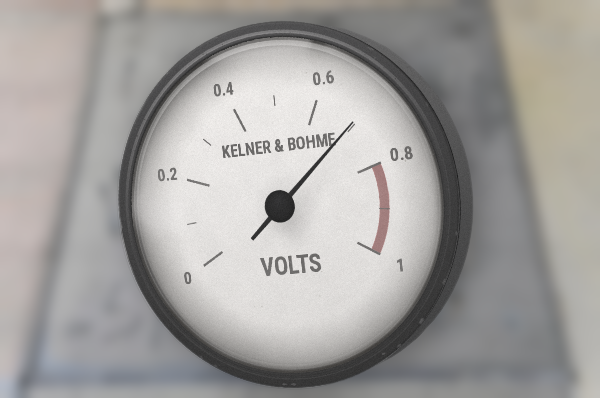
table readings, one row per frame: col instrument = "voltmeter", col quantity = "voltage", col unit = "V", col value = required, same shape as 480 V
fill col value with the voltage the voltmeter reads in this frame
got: 0.7 V
